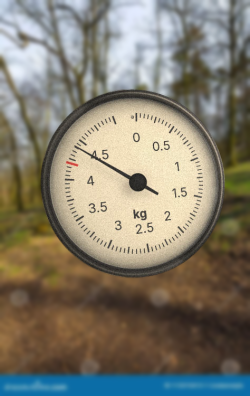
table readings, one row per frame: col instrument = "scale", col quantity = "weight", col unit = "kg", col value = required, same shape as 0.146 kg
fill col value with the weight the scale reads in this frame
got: 4.4 kg
